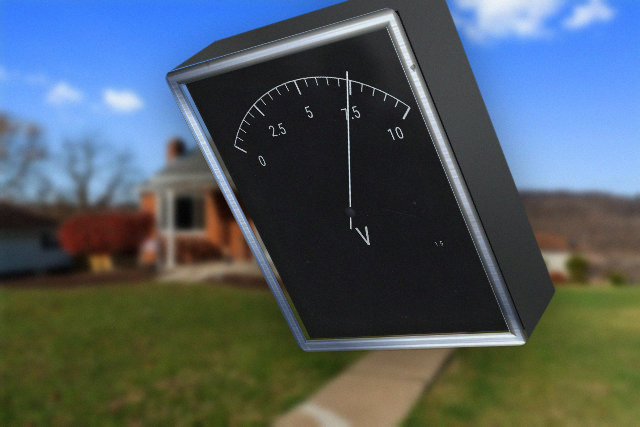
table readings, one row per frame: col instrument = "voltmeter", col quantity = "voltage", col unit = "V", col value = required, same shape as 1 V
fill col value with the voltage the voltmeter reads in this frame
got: 7.5 V
